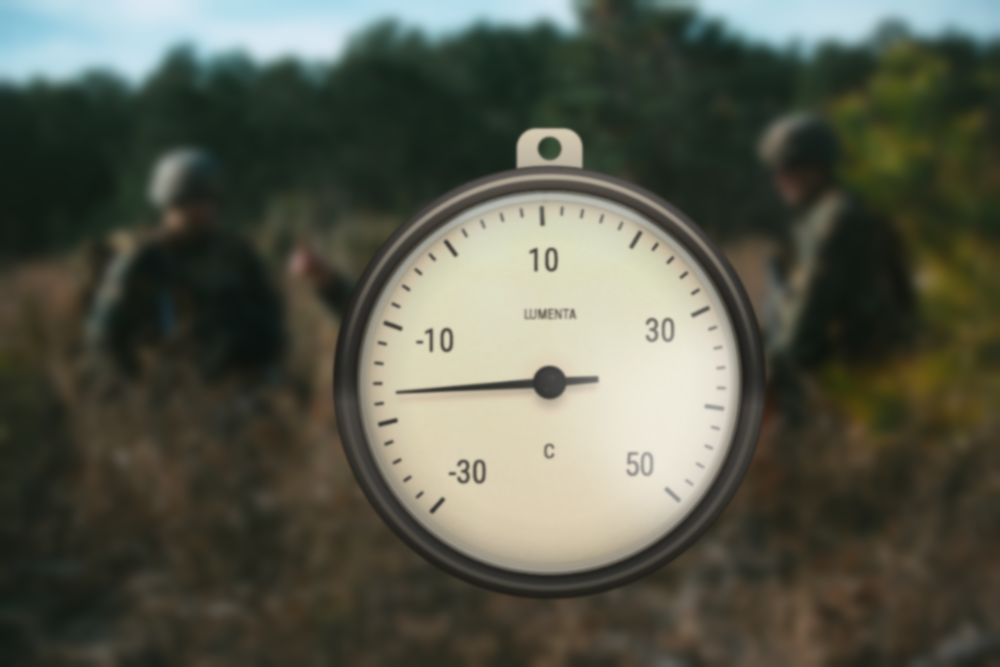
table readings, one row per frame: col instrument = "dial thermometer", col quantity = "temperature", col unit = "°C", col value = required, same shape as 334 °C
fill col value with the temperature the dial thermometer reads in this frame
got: -17 °C
